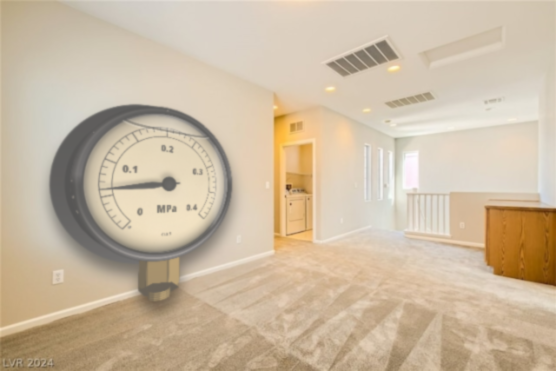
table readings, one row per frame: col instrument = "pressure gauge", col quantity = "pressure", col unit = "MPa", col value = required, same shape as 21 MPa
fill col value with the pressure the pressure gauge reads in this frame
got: 0.06 MPa
